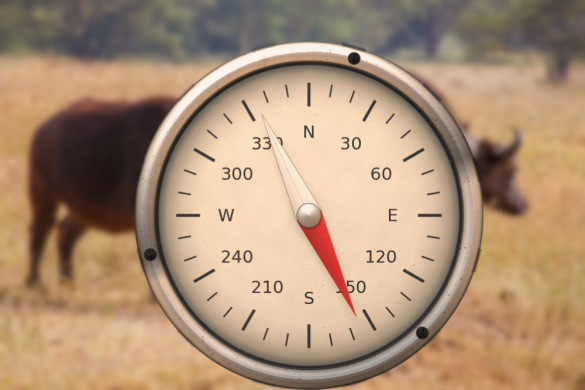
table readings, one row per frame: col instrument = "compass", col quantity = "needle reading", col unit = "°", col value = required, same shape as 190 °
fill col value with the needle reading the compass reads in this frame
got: 155 °
